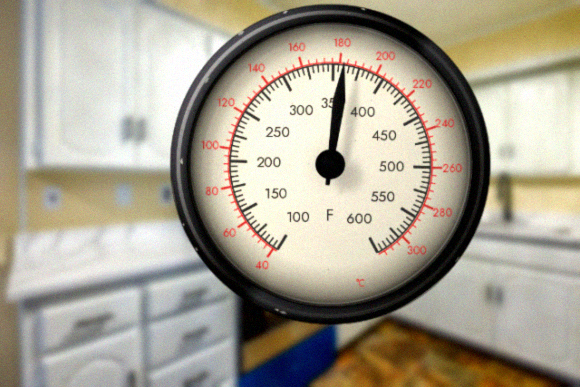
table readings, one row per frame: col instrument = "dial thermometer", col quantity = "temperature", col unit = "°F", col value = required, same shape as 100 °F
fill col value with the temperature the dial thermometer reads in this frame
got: 360 °F
